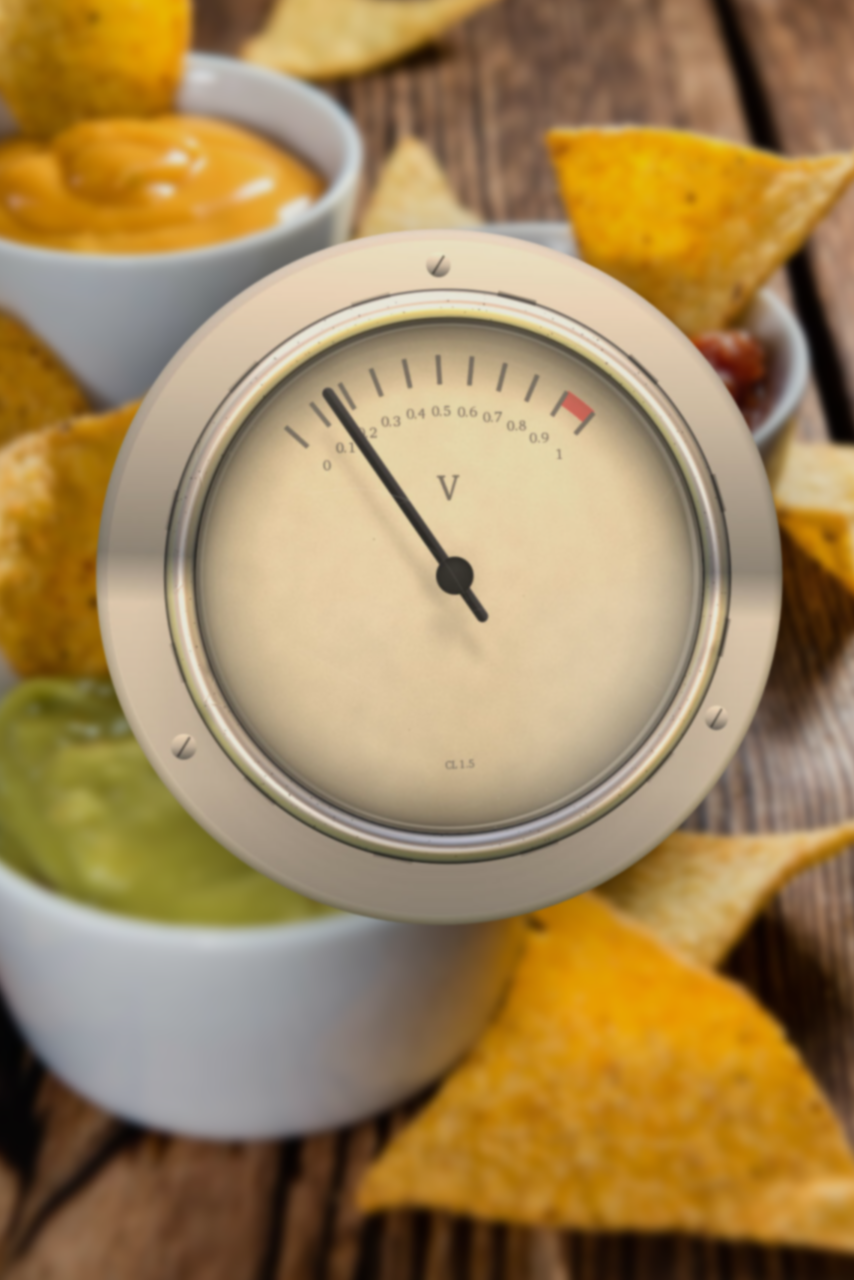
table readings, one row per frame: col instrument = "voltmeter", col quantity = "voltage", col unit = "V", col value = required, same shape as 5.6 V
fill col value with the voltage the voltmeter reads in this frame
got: 0.15 V
